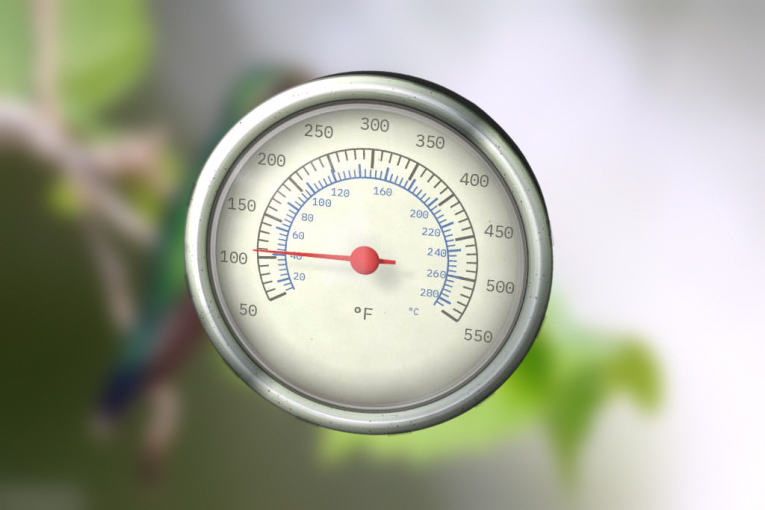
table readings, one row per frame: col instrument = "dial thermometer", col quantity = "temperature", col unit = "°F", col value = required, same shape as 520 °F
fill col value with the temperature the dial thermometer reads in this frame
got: 110 °F
